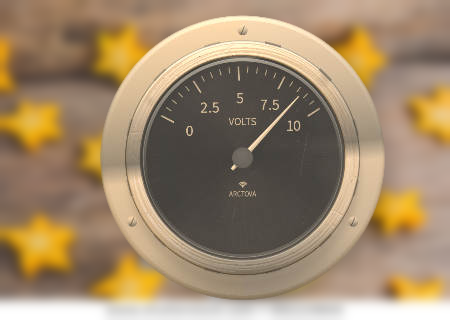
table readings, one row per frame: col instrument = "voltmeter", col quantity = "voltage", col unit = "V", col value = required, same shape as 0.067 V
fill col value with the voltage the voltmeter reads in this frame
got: 8.75 V
